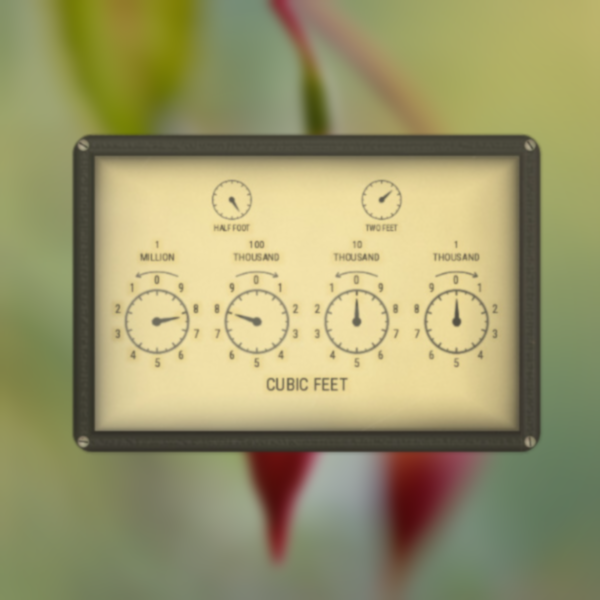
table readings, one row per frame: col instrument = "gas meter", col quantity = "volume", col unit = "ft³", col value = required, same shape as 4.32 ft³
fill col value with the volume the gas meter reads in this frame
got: 780000 ft³
